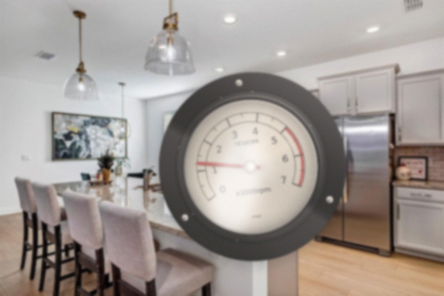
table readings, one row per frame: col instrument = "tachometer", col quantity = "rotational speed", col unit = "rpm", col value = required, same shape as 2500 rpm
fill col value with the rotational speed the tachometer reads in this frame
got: 1250 rpm
